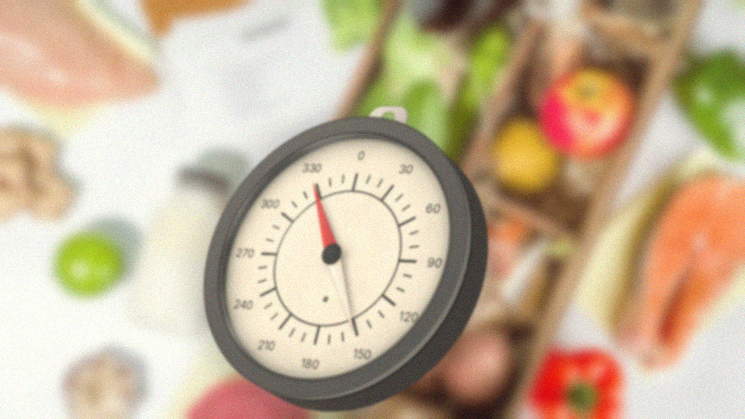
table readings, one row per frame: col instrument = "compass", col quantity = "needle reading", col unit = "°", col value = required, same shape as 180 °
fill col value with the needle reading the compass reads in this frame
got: 330 °
